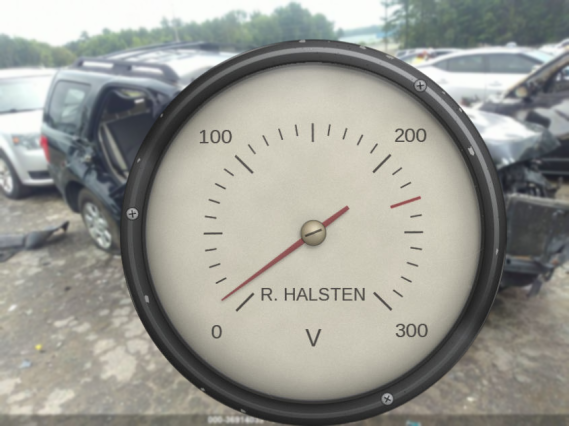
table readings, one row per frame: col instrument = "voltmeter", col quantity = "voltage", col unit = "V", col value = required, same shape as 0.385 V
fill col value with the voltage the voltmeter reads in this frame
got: 10 V
